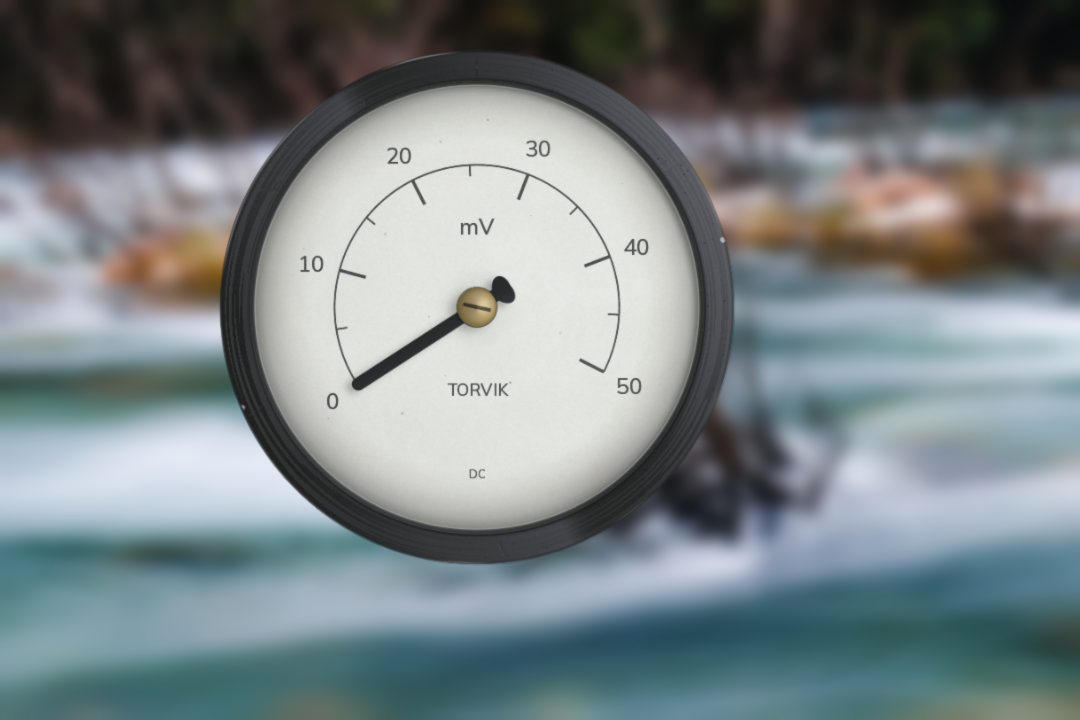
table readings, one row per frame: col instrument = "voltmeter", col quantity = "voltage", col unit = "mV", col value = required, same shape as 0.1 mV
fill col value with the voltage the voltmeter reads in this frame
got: 0 mV
